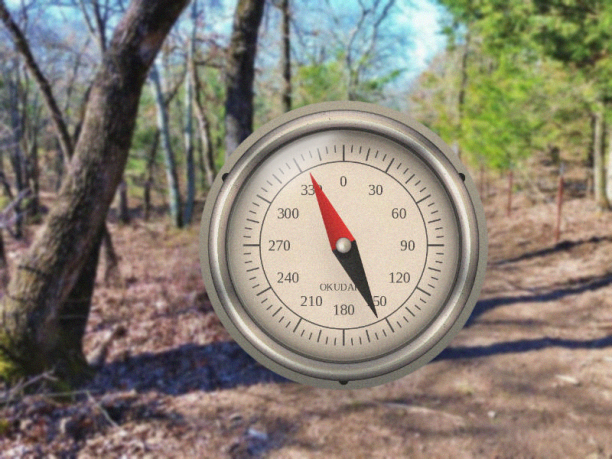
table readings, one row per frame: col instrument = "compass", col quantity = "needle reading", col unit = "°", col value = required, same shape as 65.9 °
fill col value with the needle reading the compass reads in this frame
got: 335 °
